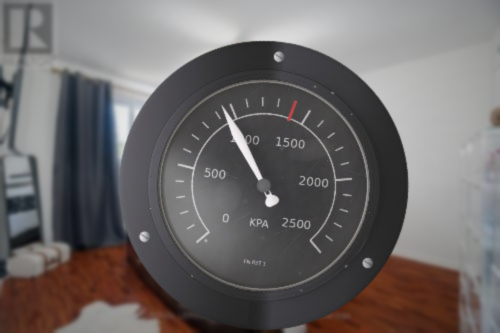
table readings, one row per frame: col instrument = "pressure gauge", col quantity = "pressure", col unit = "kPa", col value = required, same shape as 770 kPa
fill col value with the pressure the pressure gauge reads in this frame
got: 950 kPa
